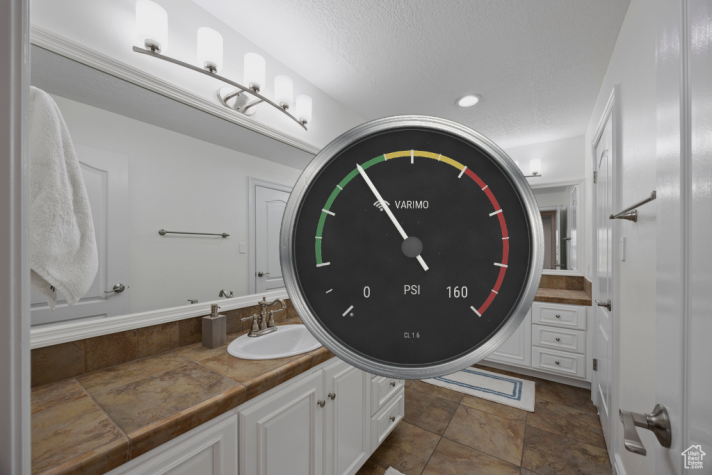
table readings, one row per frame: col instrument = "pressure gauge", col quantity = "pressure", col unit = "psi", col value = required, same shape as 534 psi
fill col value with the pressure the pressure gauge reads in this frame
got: 60 psi
